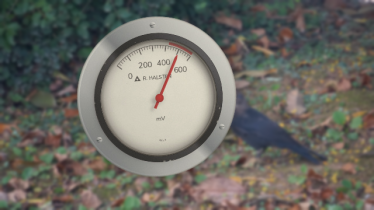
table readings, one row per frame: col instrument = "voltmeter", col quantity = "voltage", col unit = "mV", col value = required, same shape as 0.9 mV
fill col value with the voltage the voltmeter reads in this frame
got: 500 mV
